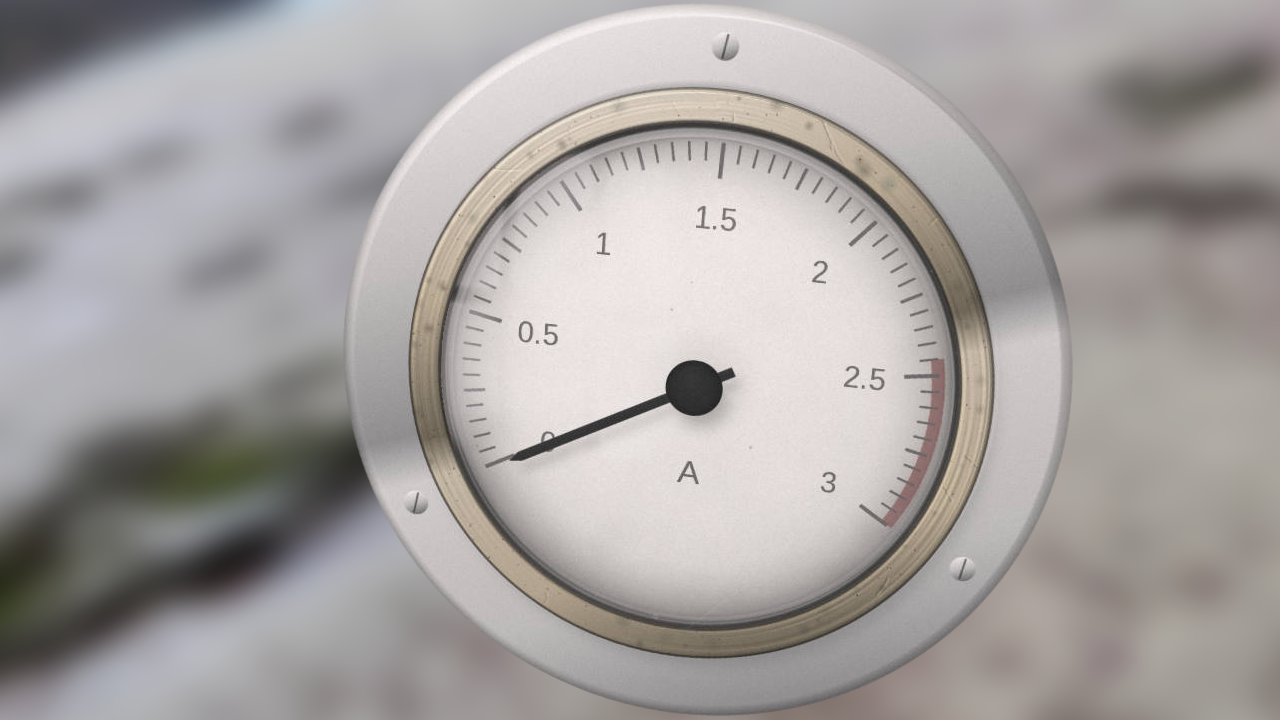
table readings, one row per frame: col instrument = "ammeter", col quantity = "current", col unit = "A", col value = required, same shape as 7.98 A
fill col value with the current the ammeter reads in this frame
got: 0 A
